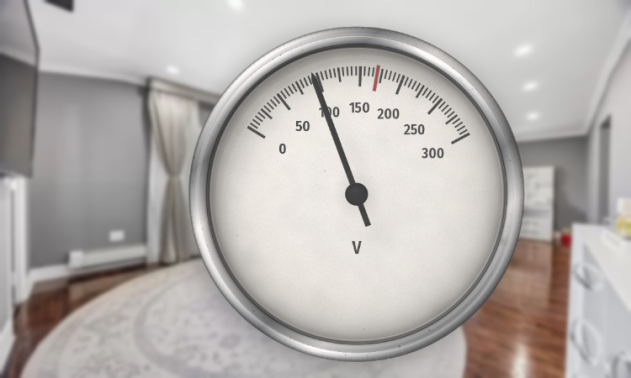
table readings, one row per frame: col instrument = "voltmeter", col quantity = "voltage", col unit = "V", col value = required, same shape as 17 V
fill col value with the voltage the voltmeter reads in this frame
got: 95 V
